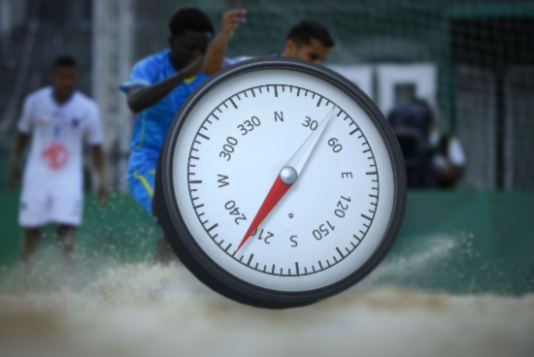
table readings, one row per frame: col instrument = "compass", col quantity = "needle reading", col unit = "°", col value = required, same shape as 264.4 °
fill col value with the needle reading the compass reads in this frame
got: 220 °
